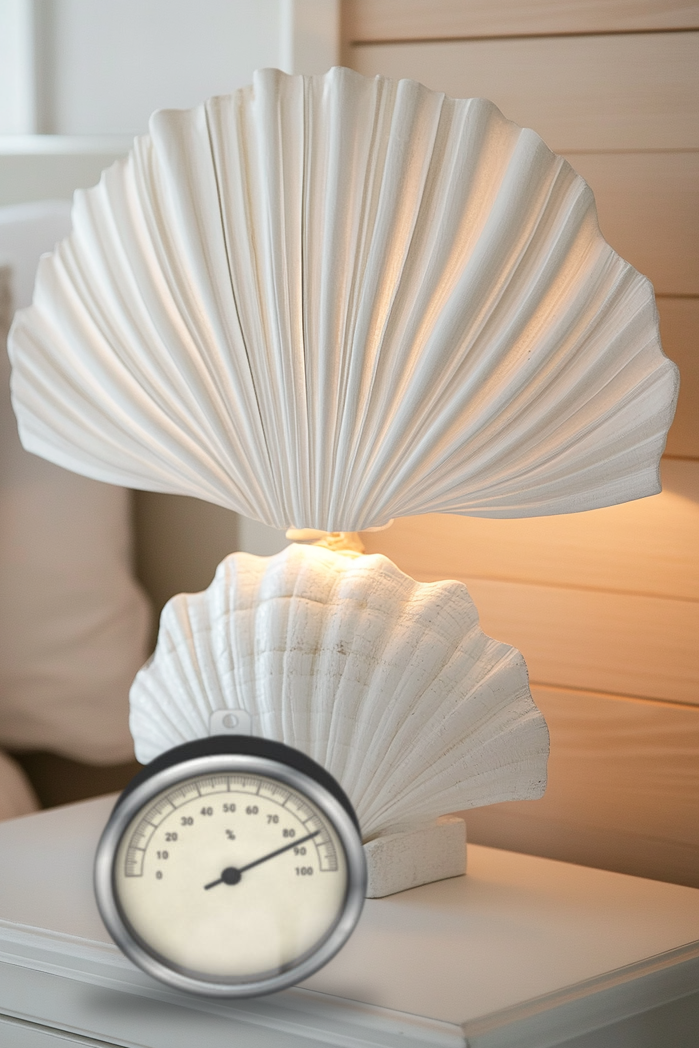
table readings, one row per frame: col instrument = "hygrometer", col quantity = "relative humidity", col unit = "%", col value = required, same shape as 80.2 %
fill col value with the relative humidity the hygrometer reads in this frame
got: 85 %
